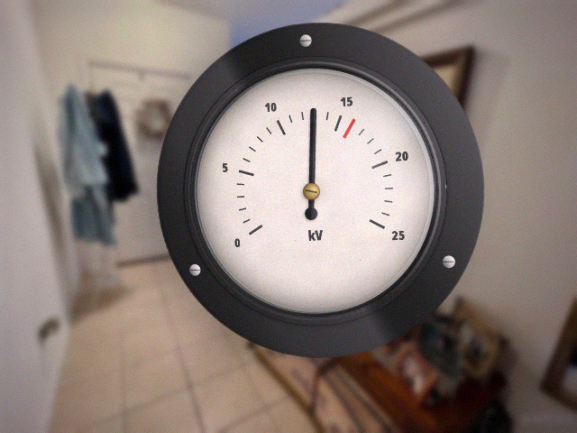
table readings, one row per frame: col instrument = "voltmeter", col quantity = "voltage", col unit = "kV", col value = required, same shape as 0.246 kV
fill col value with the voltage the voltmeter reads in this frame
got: 13 kV
